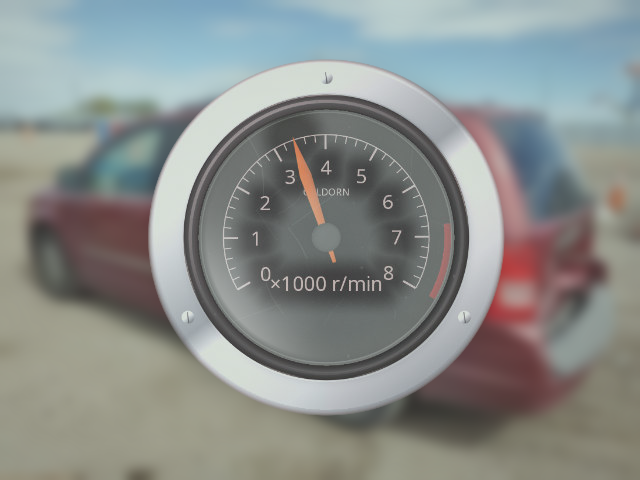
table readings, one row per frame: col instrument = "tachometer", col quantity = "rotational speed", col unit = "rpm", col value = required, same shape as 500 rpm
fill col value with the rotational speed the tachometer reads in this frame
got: 3400 rpm
